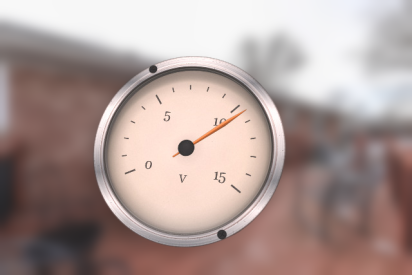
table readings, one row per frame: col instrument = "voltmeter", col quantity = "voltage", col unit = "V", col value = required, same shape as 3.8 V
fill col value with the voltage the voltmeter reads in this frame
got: 10.5 V
